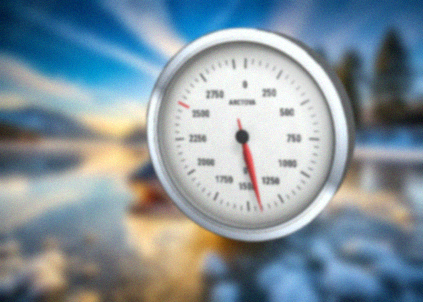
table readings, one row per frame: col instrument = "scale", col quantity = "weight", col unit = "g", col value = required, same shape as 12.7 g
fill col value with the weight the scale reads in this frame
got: 1400 g
